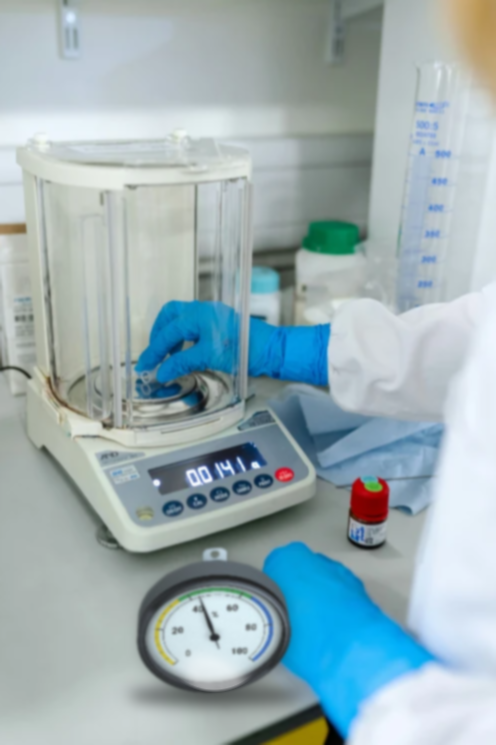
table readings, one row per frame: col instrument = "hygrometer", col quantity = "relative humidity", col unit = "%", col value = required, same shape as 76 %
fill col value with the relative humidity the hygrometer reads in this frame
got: 44 %
